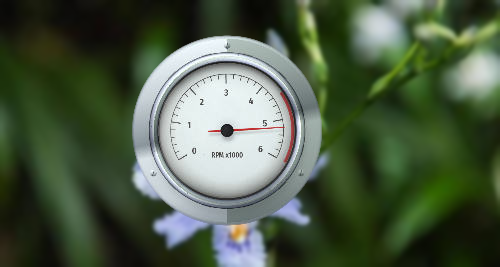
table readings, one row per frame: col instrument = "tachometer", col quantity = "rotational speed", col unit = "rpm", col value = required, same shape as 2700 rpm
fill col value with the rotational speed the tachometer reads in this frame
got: 5200 rpm
